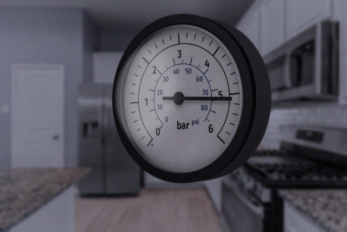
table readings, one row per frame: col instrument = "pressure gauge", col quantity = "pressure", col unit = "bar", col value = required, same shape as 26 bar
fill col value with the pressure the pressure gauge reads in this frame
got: 5.1 bar
